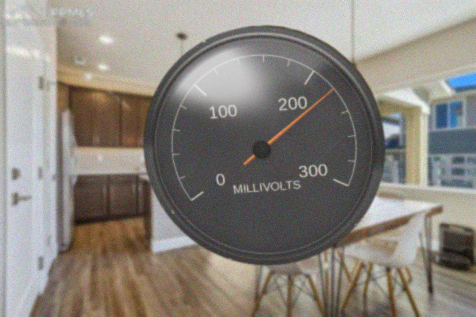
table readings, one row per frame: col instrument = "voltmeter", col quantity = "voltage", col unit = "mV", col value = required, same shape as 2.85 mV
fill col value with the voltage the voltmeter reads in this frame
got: 220 mV
